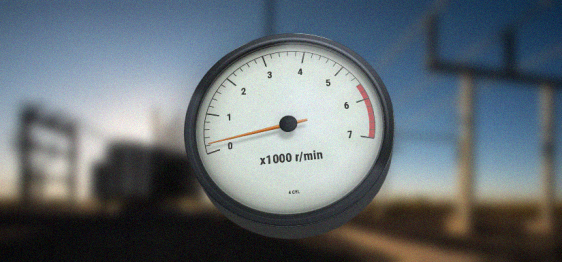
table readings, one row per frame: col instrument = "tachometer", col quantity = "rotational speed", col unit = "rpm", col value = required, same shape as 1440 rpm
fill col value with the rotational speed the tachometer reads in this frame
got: 200 rpm
